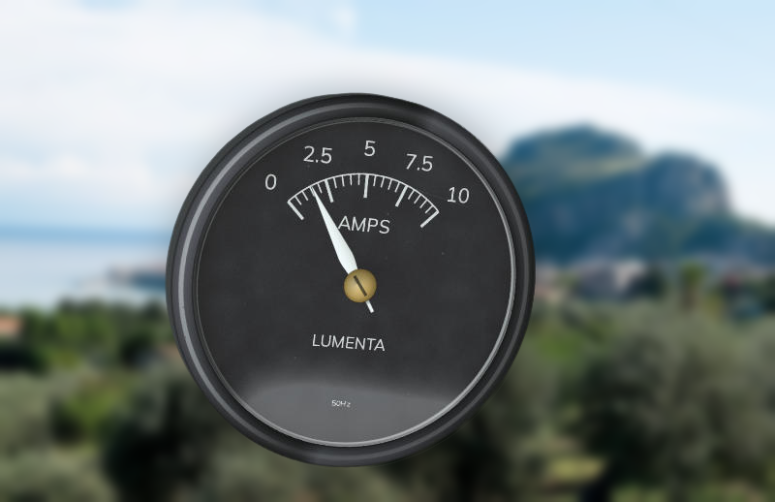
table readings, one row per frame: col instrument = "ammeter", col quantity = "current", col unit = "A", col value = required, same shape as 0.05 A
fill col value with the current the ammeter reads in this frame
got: 1.5 A
